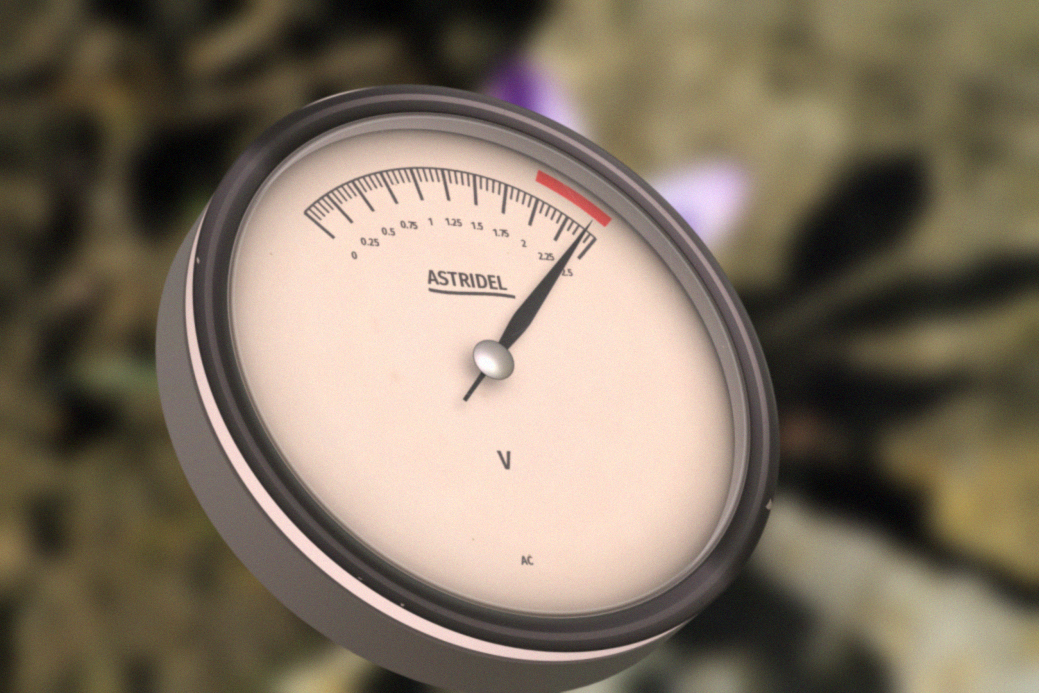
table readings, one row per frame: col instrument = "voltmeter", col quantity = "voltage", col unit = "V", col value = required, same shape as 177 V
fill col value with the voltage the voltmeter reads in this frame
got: 2.4 V
